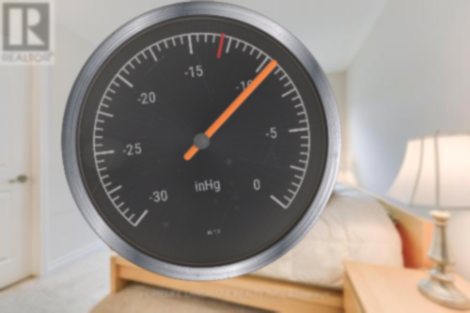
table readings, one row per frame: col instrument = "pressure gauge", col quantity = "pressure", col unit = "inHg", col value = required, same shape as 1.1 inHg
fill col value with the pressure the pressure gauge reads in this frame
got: -9.5 inHg
